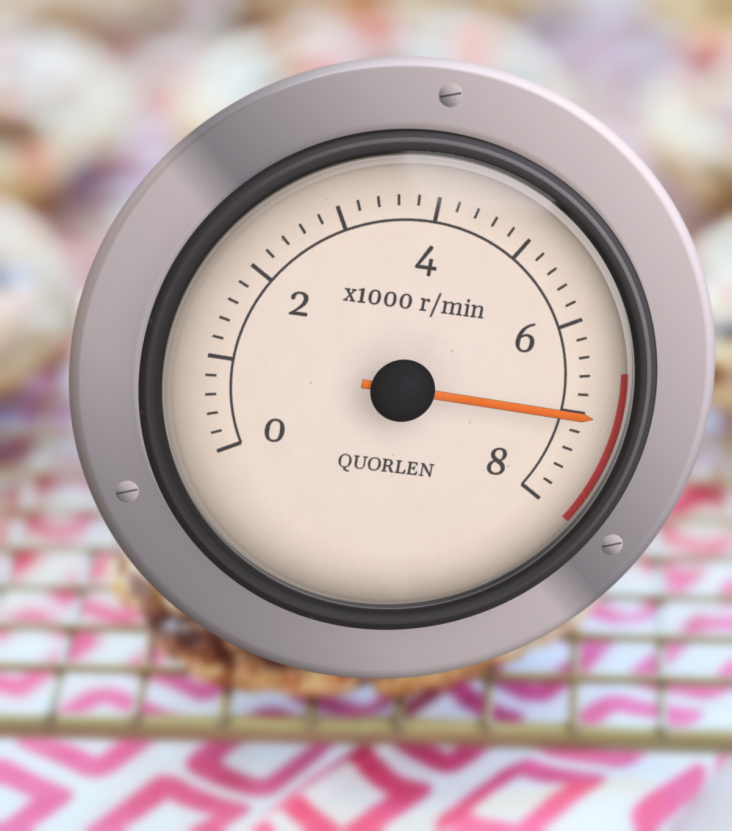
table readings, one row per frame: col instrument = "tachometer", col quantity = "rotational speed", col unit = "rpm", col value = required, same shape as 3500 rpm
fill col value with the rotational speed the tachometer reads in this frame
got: 7000 rpm
